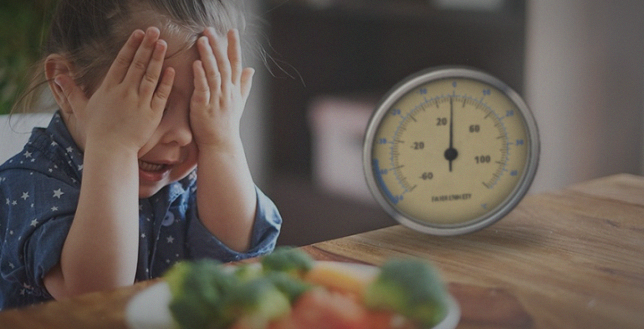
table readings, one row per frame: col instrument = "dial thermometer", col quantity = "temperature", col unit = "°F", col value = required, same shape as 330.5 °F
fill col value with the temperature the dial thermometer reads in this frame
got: 30 °F
